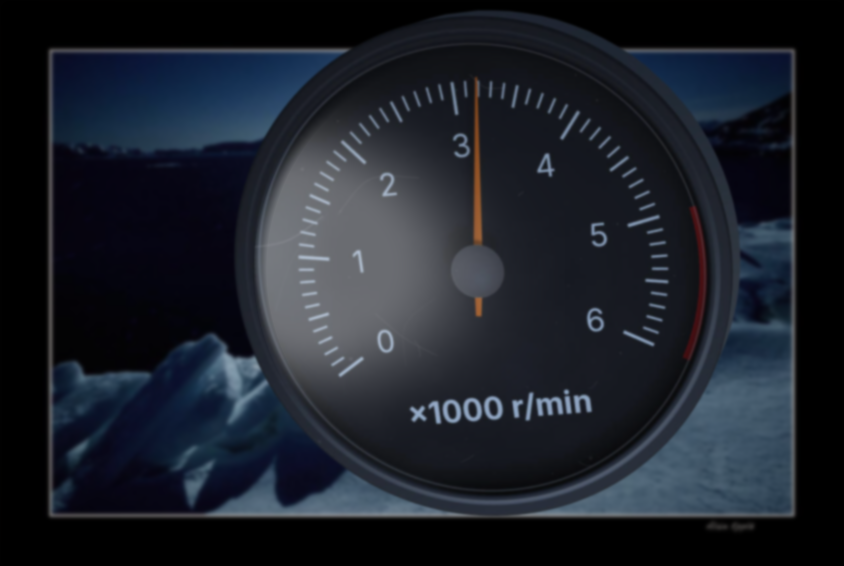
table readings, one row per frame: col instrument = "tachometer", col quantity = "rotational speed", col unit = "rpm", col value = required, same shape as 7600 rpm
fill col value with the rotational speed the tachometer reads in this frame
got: 3200 rpm
